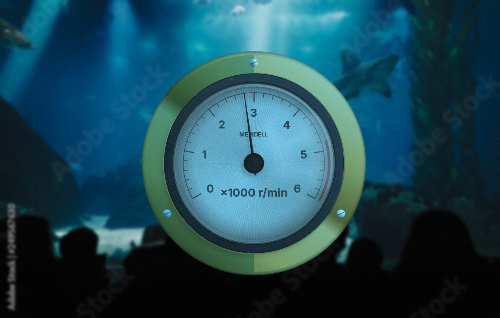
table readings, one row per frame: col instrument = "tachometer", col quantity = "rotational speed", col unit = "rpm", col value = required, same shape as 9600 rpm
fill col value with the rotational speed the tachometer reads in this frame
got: 2800 rpm
